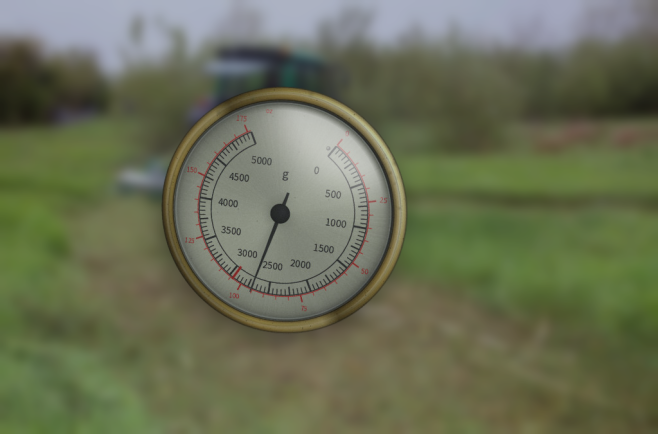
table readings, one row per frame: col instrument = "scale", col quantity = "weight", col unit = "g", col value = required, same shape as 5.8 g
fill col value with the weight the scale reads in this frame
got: 2700 g
